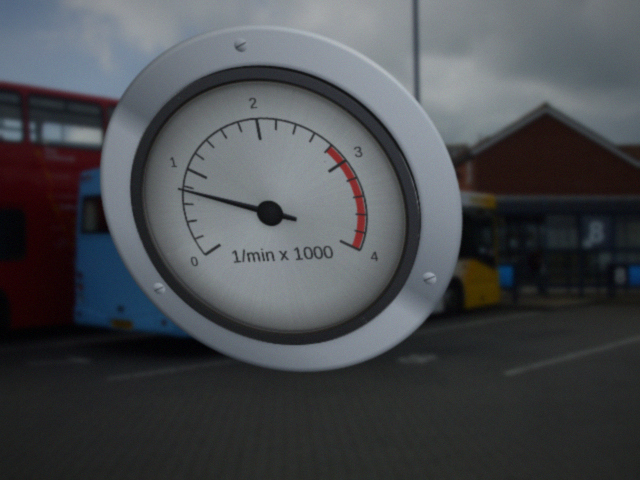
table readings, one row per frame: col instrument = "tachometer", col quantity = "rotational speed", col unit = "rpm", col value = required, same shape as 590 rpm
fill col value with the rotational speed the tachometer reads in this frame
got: 800 rpm
